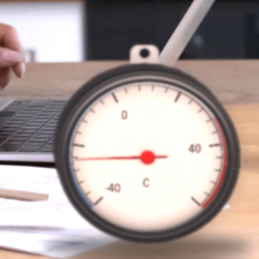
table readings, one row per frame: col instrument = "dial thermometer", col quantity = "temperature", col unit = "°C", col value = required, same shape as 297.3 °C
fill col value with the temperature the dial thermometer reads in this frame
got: -24 °C
